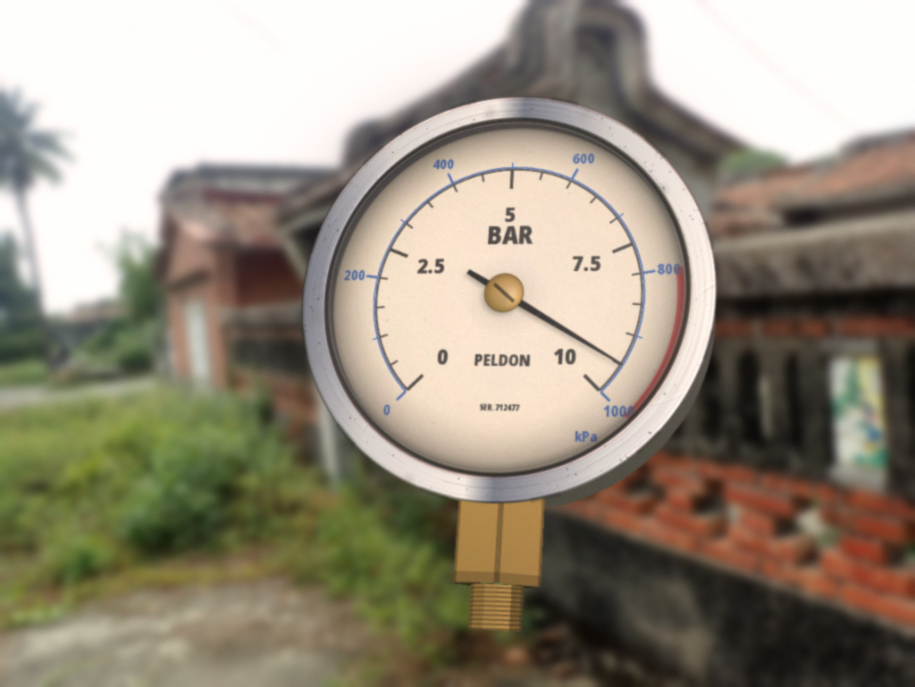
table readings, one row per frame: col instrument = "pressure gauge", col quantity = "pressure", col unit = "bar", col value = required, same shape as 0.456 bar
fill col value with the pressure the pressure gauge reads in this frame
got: 9.5 bar
